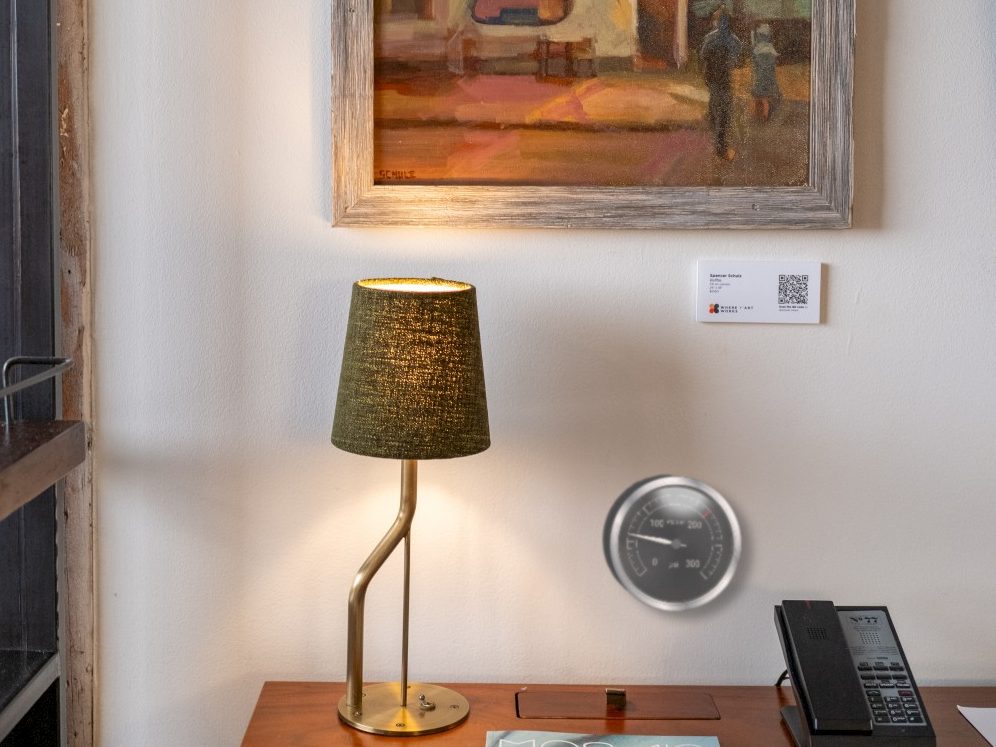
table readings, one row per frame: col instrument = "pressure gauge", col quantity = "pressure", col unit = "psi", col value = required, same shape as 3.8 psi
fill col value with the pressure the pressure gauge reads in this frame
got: 60 psi
